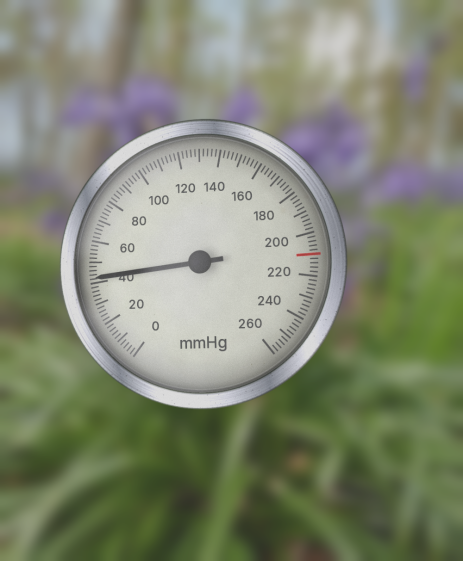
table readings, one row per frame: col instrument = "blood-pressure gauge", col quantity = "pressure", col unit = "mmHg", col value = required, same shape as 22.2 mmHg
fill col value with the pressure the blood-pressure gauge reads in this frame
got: 42 mmHg
